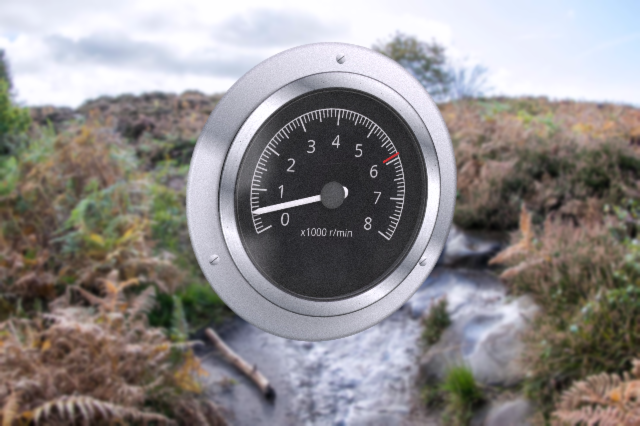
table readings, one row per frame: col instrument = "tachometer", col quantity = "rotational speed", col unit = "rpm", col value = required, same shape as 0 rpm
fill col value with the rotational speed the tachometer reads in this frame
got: 500 rpm
